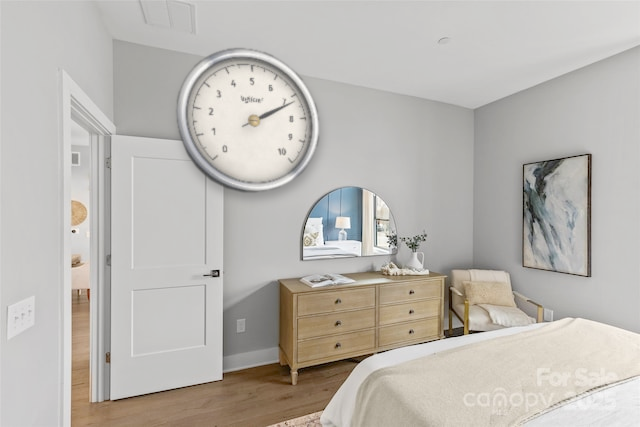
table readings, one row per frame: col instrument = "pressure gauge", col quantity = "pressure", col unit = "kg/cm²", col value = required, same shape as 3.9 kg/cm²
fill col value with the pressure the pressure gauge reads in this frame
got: 7.25 kg/cm²
